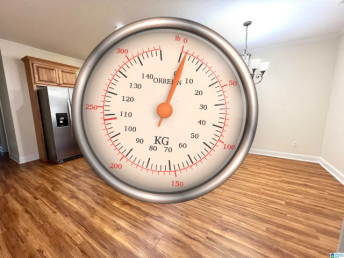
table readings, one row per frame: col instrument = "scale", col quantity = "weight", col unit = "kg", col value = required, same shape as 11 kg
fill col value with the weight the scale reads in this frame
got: 2 kg
